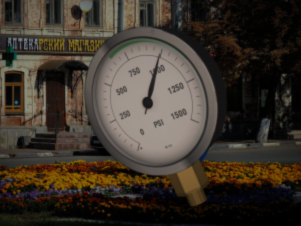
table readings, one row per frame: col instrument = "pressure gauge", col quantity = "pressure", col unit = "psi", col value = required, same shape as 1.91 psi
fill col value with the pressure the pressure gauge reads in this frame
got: 1000 psi
